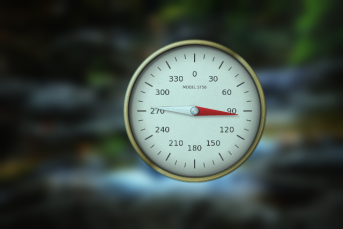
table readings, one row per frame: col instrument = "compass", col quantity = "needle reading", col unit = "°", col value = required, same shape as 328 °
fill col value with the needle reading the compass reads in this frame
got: 95 °
